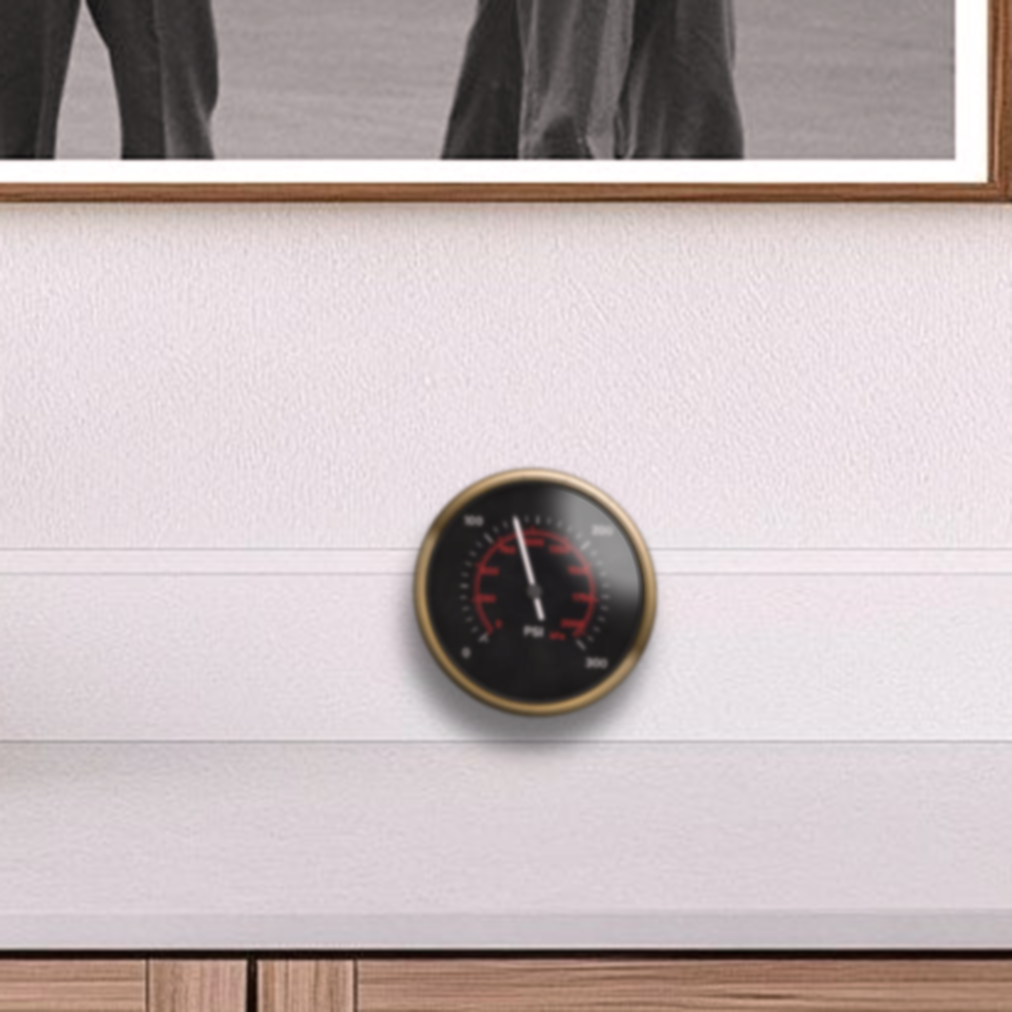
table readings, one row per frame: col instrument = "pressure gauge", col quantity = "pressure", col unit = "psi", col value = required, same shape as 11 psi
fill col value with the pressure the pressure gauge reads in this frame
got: 130 psi
